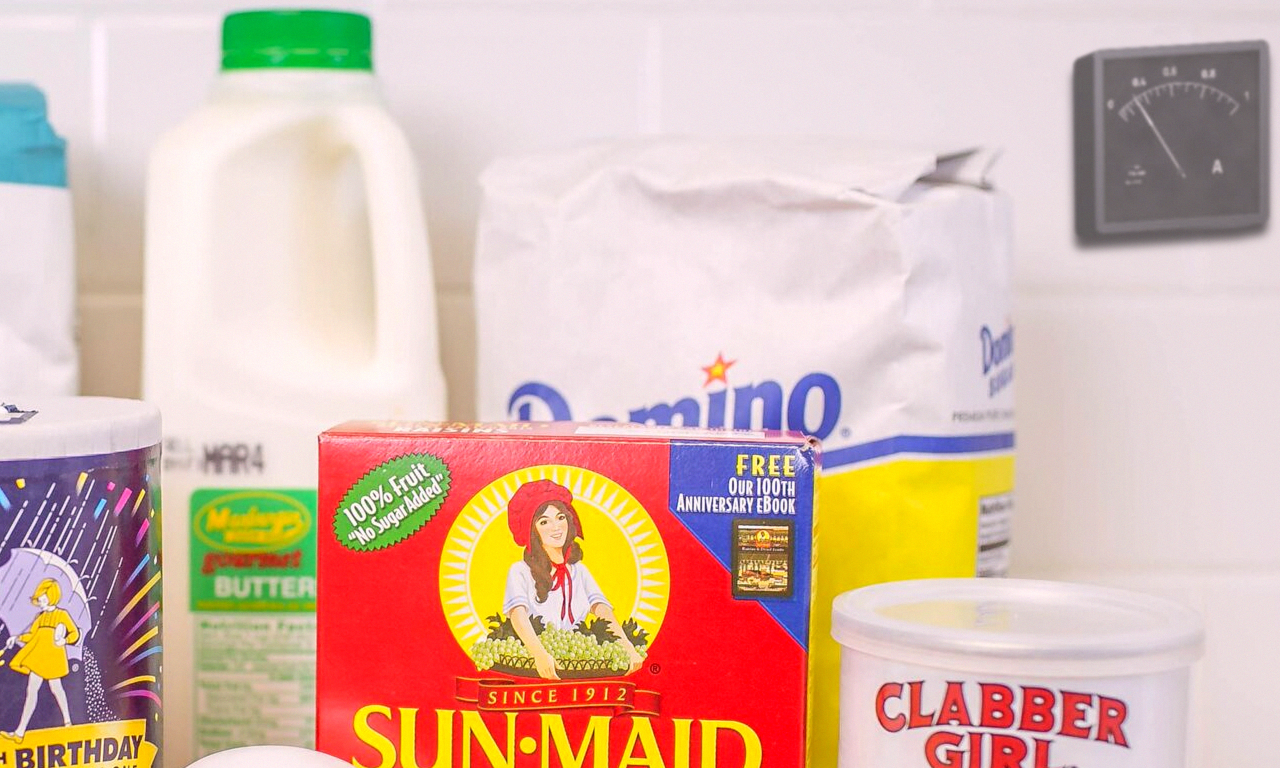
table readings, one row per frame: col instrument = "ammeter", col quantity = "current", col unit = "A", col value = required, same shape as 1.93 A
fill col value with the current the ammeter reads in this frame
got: 0.3 A
